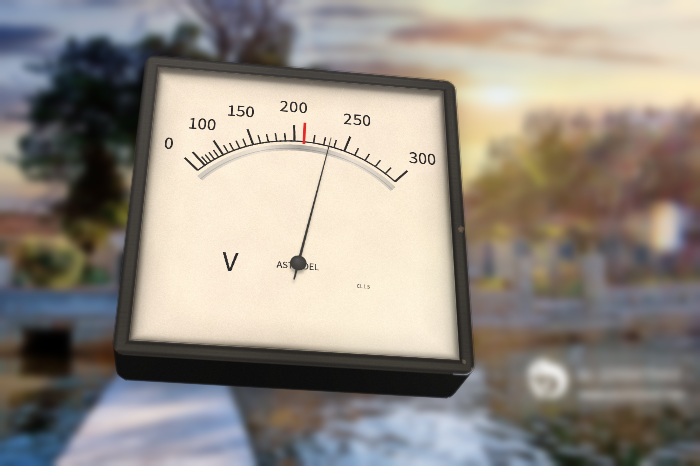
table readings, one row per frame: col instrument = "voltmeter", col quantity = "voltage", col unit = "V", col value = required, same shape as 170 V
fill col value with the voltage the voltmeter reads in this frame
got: 235 V
